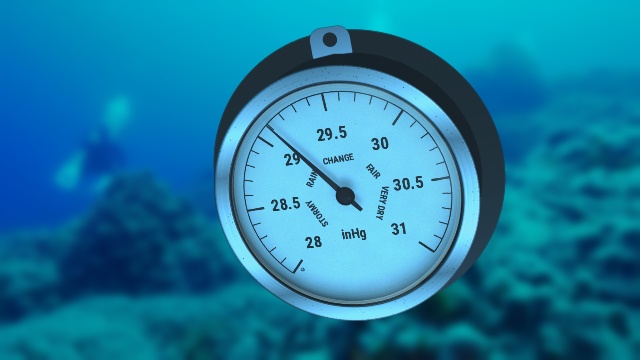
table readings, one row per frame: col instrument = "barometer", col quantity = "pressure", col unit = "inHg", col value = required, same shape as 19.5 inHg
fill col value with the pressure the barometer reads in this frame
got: 29.1 inHg
